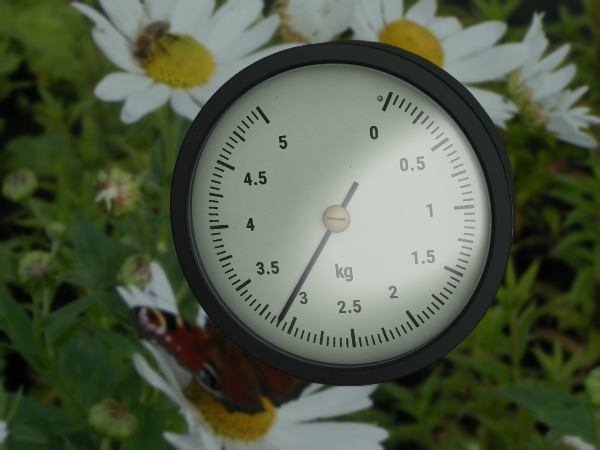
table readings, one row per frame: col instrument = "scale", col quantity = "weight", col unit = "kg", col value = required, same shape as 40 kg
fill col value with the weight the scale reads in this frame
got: 3.1 kg
